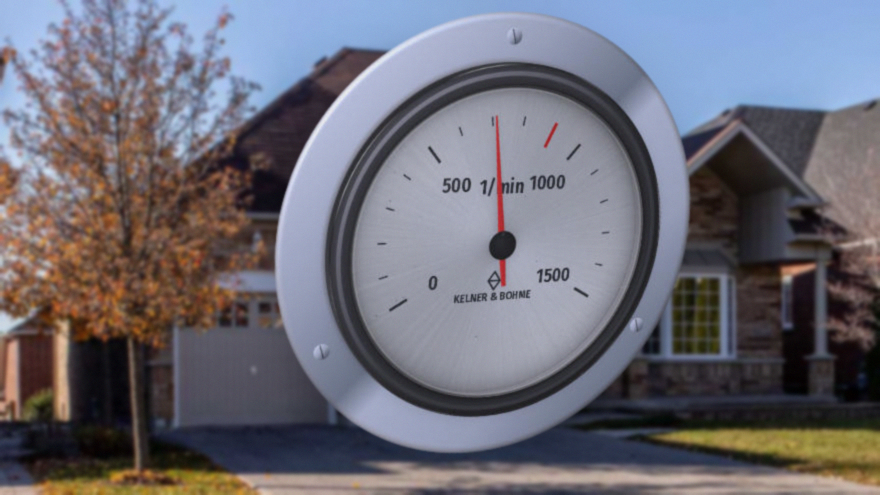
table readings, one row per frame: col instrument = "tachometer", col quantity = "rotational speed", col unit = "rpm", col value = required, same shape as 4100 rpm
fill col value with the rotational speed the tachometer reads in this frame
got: 700 rpm
